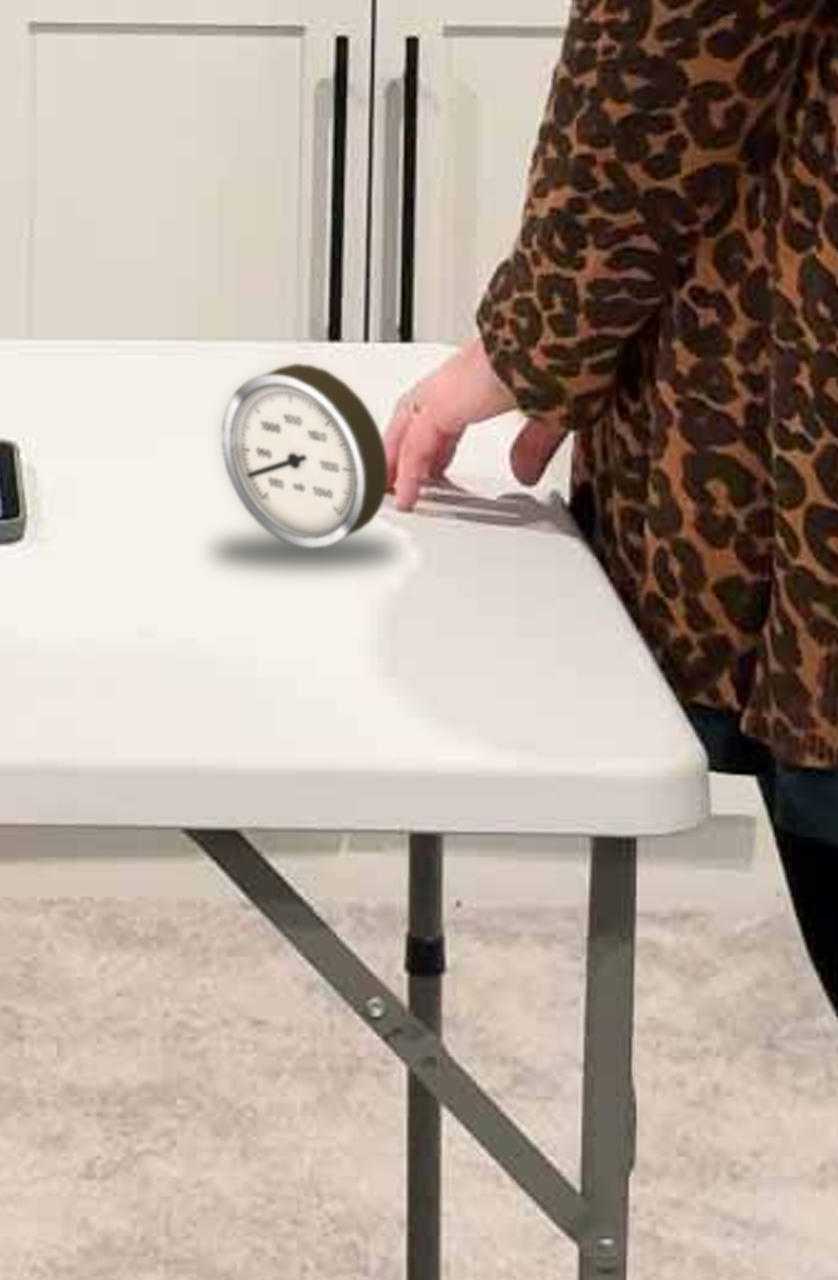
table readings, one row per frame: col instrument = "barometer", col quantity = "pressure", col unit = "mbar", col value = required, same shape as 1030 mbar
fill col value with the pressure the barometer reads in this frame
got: 985 mbar
